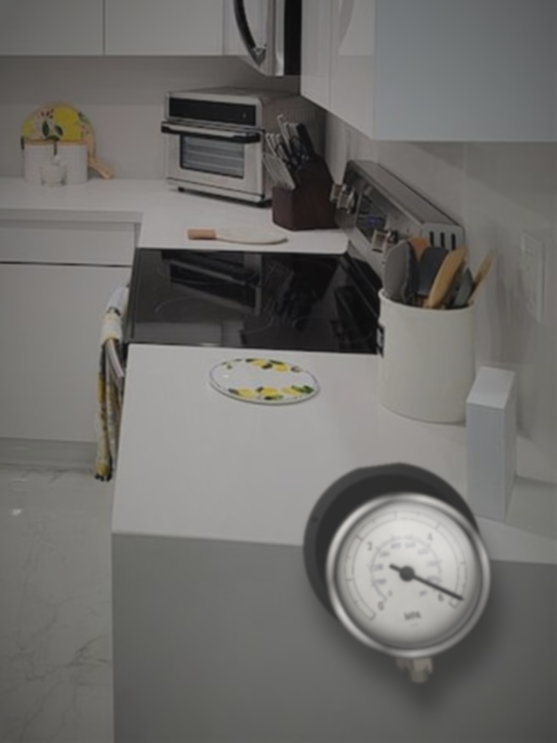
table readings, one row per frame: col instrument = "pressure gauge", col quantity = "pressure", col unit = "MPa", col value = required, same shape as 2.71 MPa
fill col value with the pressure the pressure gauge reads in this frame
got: 5.75 MPa
